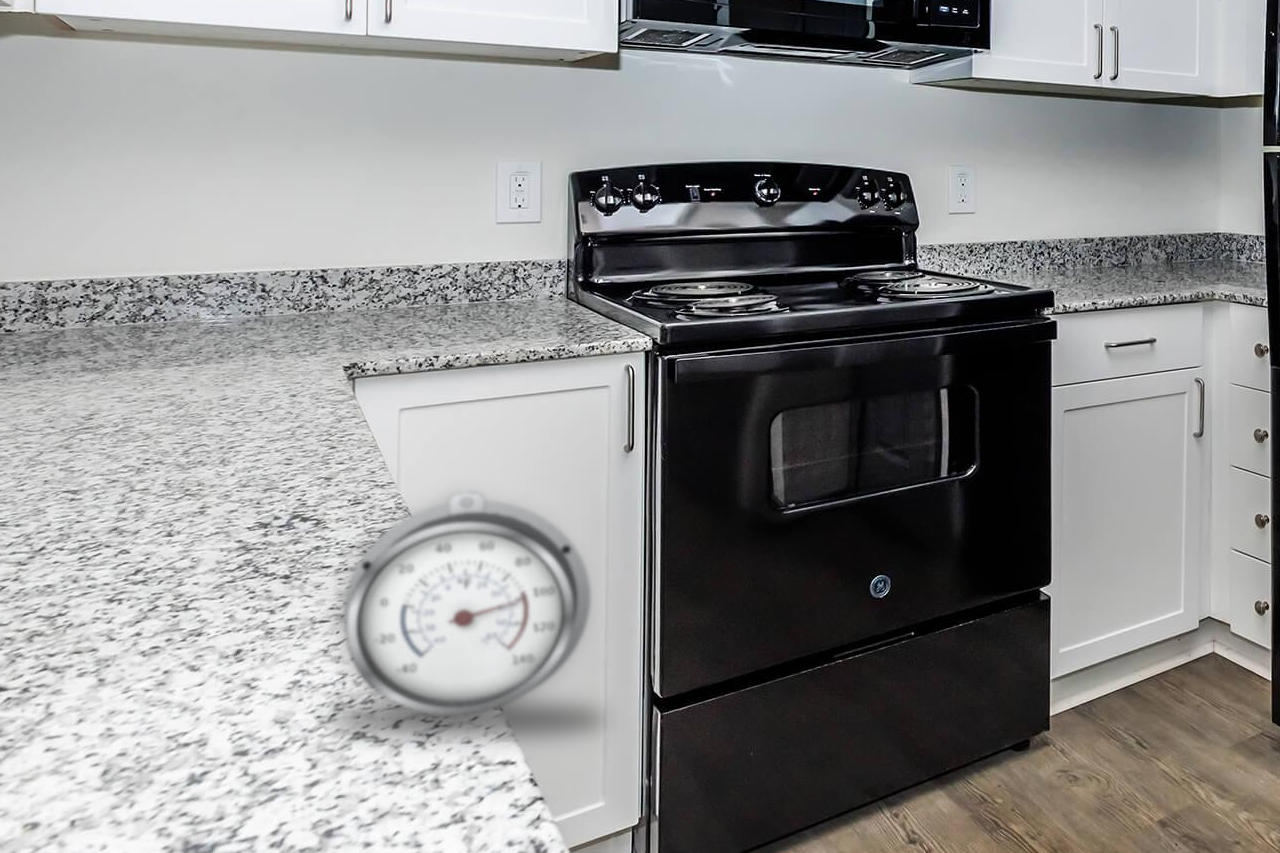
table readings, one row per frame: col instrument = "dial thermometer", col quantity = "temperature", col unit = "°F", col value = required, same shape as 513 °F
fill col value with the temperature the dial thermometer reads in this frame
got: 100 °F
